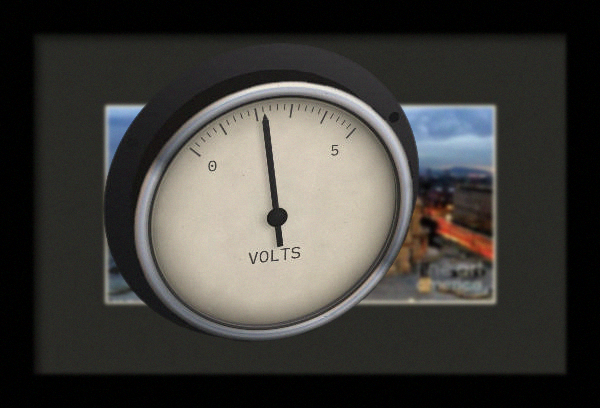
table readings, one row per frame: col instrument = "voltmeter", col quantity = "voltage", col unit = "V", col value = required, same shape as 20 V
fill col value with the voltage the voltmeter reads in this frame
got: 2.2 V
